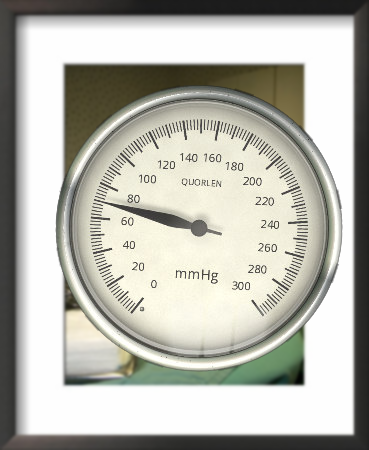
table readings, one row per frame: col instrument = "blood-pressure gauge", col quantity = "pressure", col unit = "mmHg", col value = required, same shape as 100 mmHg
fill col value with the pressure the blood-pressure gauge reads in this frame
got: 70 mmHg
